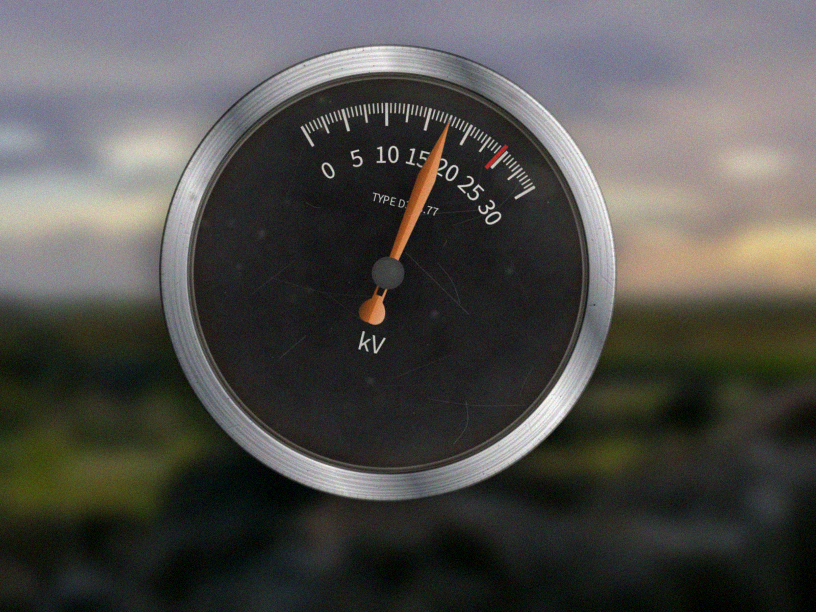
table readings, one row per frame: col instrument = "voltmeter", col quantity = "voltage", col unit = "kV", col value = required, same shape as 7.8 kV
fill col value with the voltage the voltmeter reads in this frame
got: 17.5 kV
